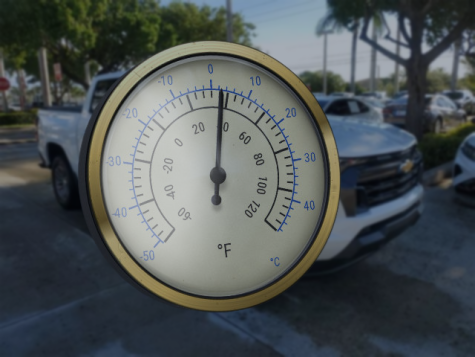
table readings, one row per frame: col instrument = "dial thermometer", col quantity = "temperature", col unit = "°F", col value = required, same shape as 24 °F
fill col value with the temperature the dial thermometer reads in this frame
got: 36 °F
